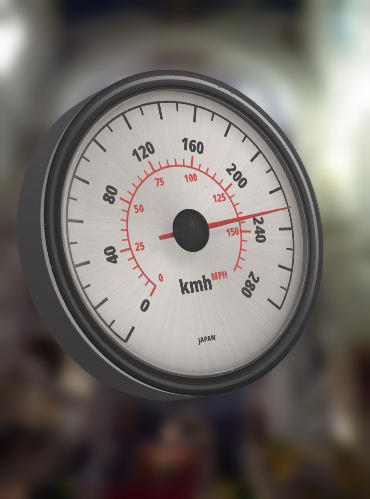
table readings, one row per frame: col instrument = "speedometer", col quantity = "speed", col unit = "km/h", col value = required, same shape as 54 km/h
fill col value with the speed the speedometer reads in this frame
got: 230 km/h
